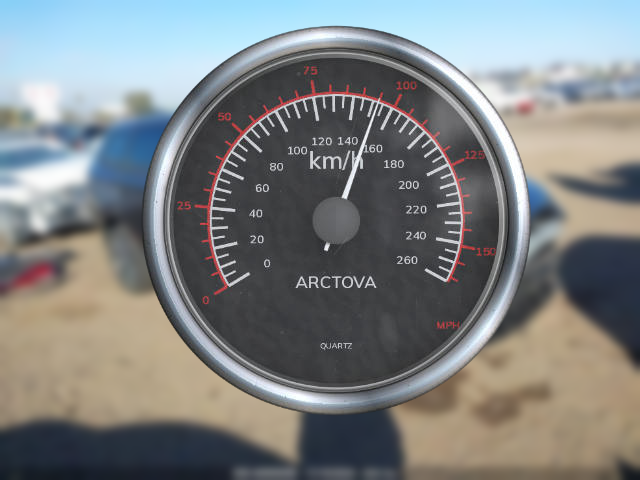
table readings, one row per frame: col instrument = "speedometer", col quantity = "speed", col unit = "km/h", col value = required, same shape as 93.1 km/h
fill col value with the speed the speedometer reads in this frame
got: 152.5 km/h
